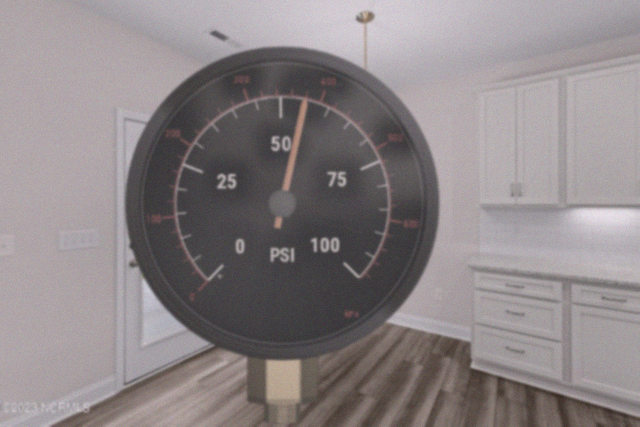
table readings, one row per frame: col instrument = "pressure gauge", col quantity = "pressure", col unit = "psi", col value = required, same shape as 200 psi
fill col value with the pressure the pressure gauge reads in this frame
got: 55 psi
